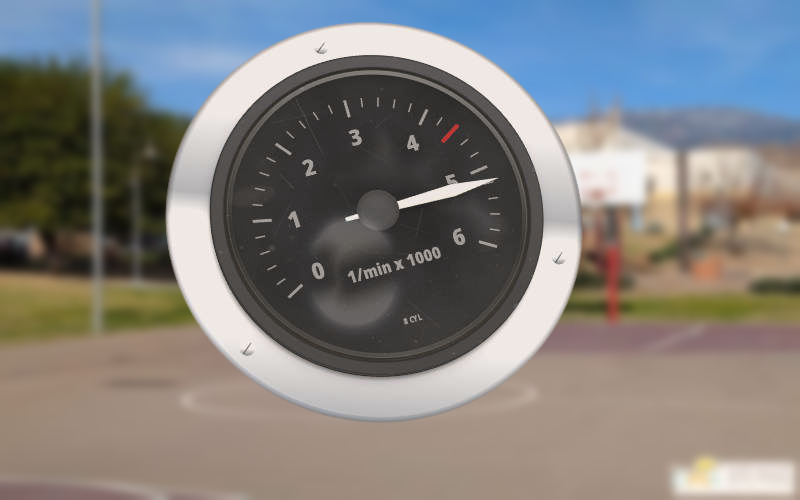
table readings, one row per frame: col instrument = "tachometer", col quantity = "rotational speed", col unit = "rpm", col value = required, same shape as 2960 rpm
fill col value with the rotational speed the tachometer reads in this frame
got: 5200 rpm
